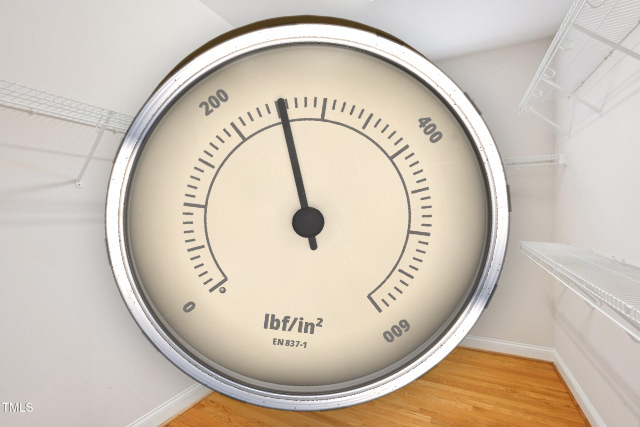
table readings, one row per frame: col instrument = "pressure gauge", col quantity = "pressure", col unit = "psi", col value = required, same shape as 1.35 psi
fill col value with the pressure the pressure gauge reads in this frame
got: 255 psi
